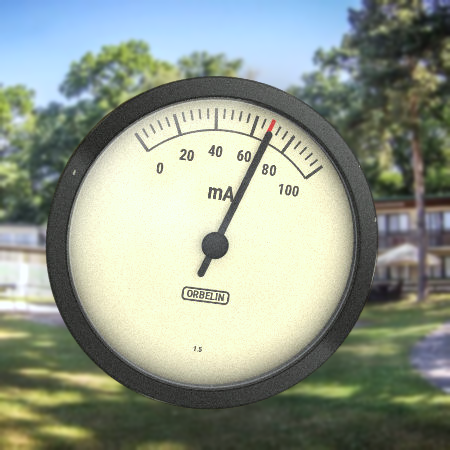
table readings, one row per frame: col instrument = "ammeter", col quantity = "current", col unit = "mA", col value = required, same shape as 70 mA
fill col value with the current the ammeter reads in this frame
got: 68 mA
